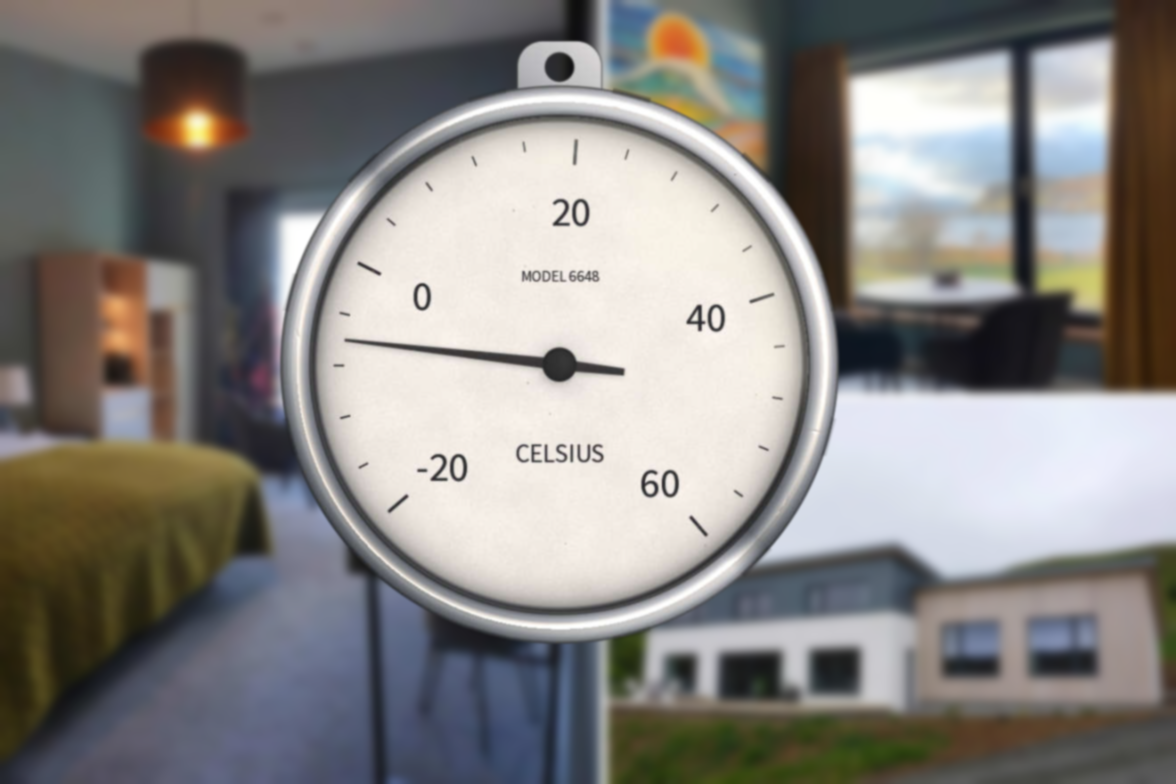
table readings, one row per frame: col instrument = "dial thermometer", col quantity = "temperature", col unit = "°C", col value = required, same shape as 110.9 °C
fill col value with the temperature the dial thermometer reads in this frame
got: -6 °C
